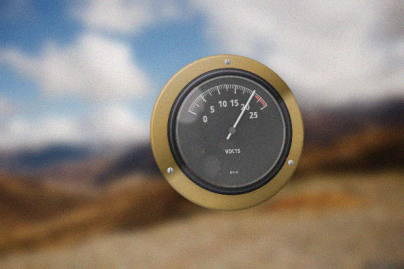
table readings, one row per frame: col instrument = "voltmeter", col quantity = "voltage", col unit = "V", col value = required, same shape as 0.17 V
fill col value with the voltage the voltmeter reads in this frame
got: 20 V
